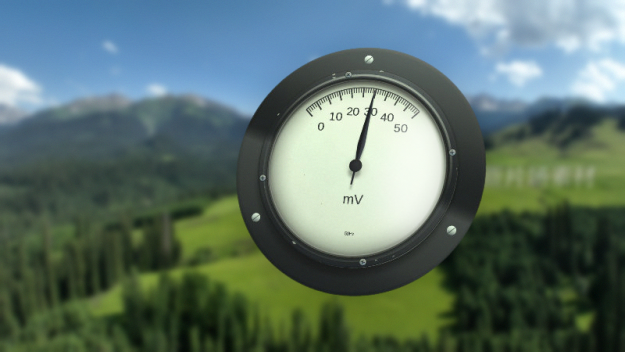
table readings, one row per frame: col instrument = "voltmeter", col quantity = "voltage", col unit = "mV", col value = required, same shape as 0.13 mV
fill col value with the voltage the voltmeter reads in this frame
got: 30 mV
